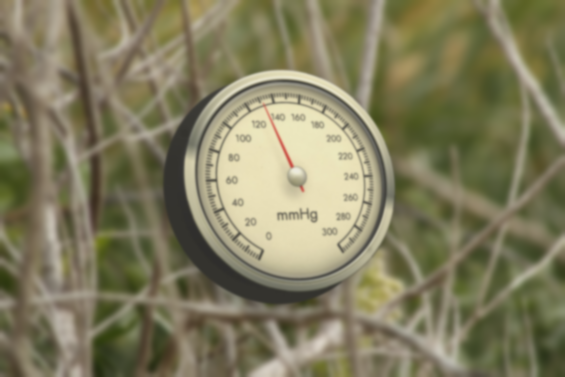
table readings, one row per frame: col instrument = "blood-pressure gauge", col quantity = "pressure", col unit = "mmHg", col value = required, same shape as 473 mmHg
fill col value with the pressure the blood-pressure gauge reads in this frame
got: 130 mmHg
